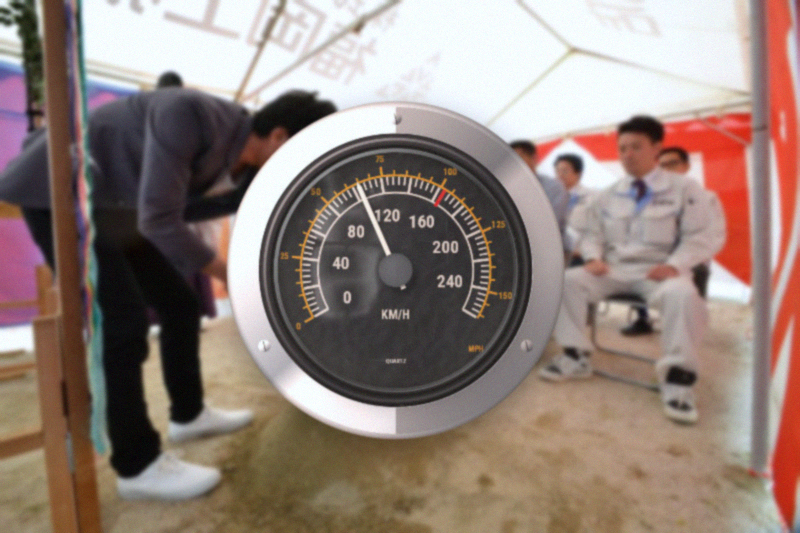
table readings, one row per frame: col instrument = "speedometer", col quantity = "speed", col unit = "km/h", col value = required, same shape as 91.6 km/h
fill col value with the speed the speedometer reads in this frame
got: 104 km/h
